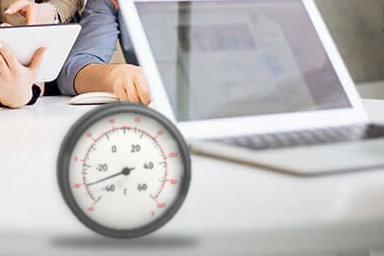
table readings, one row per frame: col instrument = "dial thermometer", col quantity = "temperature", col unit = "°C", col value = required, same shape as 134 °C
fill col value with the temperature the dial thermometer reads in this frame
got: -30 °C
